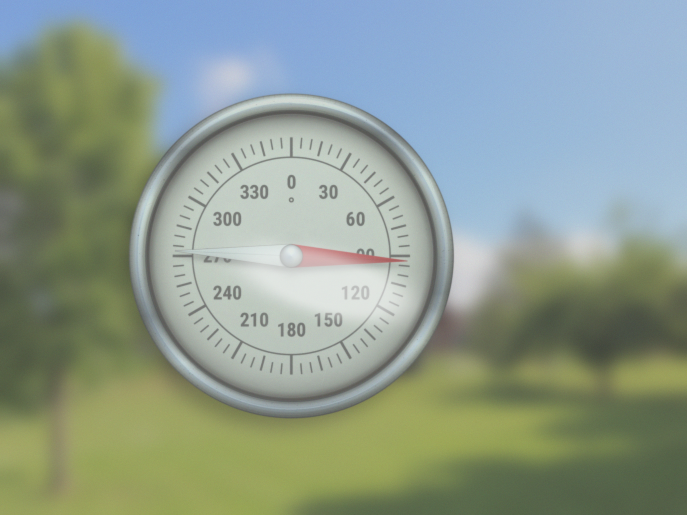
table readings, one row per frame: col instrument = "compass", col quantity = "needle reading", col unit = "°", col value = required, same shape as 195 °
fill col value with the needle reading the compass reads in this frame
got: 92.5 °
